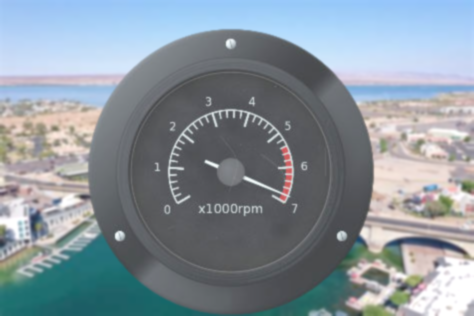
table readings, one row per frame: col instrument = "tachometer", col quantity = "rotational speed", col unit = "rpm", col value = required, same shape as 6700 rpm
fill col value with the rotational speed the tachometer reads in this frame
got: 6800 rpm
